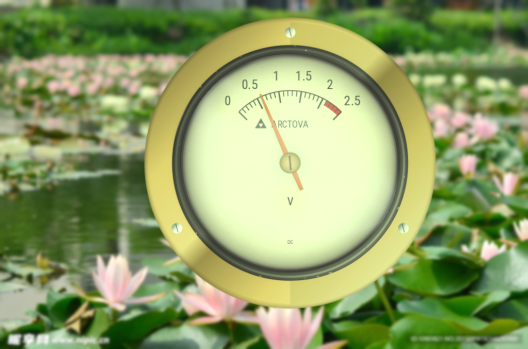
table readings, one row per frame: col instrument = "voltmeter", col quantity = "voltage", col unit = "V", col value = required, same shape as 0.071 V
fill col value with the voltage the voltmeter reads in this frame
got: 0.6 V
